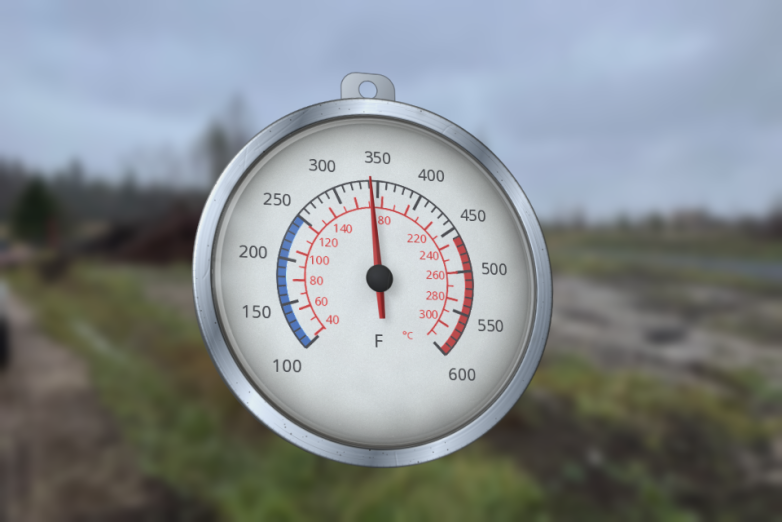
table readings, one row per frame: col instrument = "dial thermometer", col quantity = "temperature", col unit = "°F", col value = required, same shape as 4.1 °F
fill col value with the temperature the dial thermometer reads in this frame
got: 340 °F
